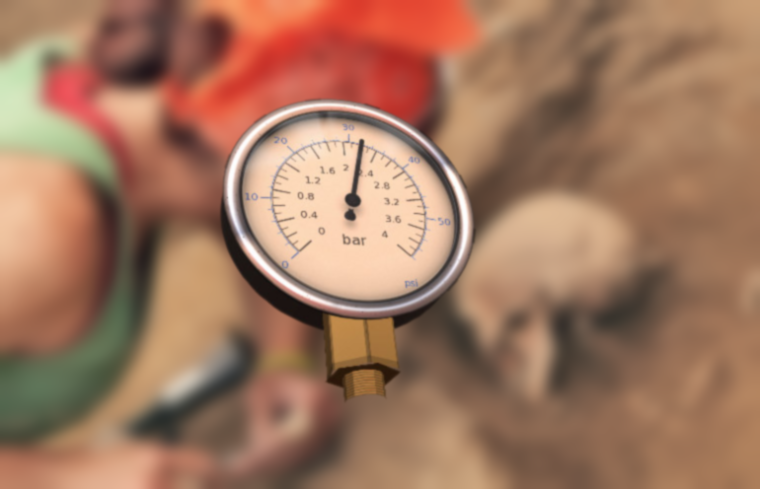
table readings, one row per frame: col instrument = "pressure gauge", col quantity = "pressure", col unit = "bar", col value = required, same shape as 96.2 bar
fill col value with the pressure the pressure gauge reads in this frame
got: 2.2 bar
